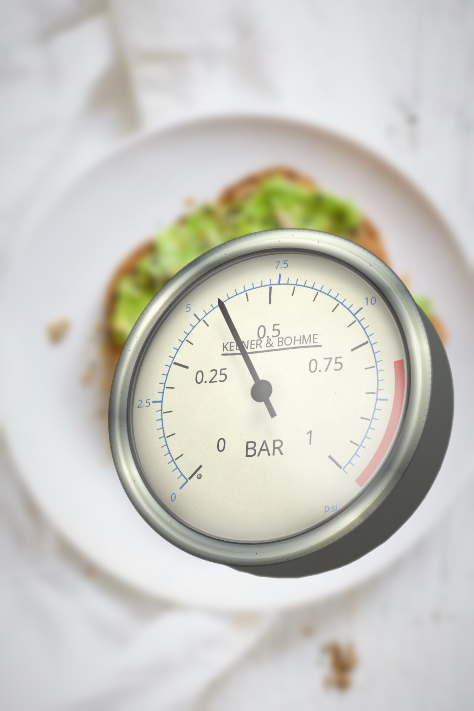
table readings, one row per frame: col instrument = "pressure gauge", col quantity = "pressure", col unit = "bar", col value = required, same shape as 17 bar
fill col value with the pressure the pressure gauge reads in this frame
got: 0.4 bar
